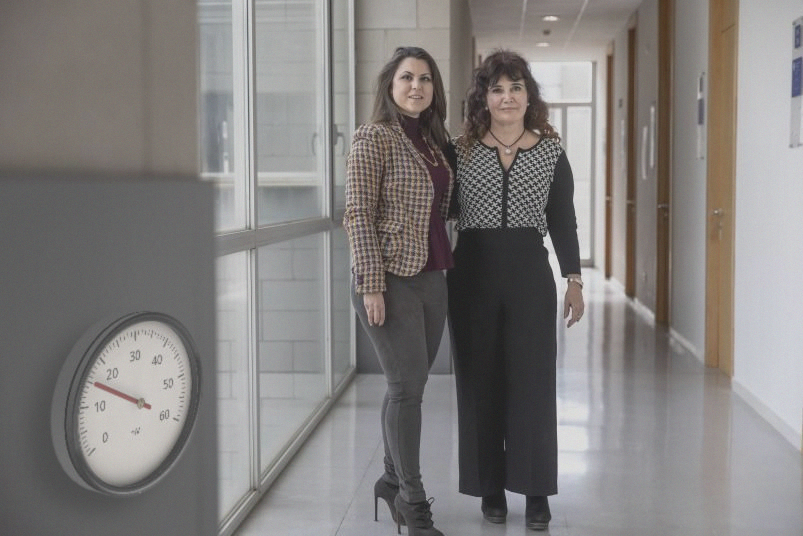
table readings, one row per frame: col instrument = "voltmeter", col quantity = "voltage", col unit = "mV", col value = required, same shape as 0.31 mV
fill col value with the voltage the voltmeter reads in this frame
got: 15 mV
